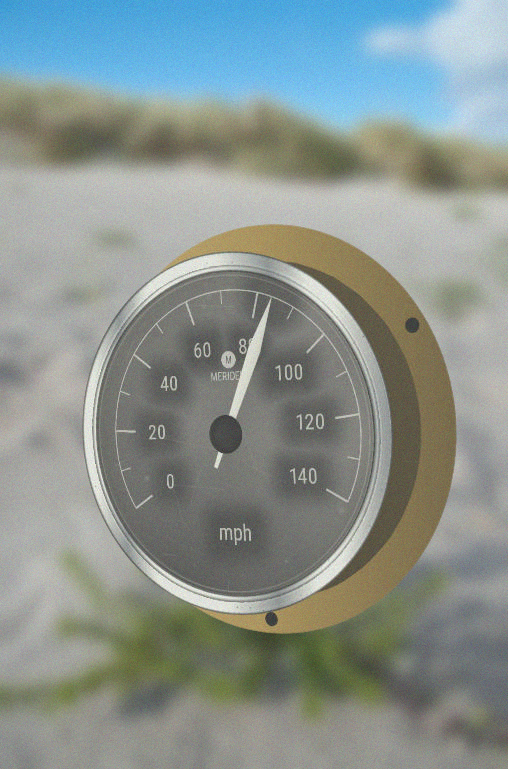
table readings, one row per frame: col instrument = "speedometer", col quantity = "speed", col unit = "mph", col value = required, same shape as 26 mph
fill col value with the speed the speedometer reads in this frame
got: 85 mph
